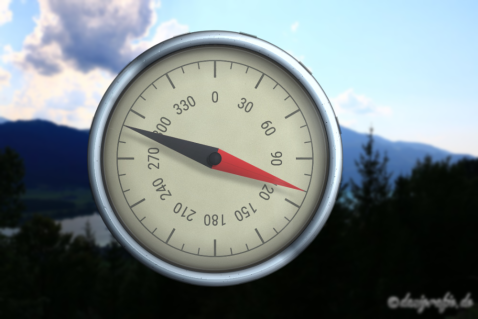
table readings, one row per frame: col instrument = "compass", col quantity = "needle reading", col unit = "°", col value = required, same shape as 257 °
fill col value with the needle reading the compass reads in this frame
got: 110 °
